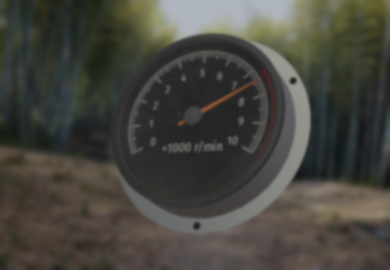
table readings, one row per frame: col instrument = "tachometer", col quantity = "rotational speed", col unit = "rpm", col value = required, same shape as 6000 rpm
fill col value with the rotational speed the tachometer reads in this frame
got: 7500 rpm
